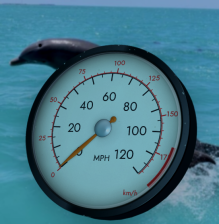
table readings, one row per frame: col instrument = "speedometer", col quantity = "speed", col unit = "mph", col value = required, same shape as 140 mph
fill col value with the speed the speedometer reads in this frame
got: 0 mph
